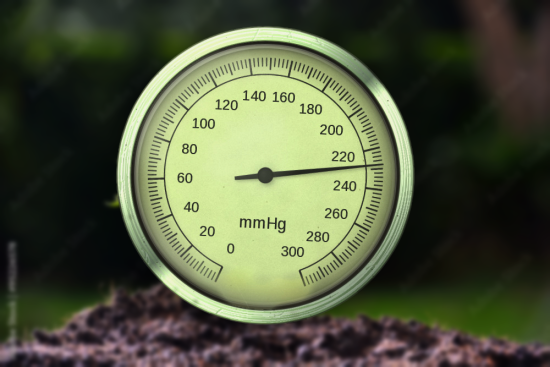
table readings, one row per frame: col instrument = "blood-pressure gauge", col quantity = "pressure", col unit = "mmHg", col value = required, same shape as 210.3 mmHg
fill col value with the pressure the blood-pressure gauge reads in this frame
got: 228 mmHg
